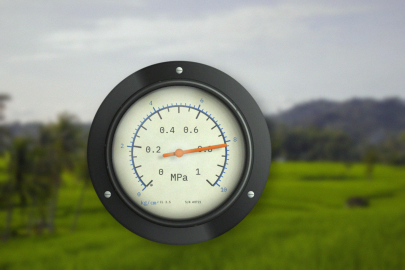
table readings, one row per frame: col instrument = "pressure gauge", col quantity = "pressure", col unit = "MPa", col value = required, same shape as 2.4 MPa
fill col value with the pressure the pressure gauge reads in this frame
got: 0.8 MPa
